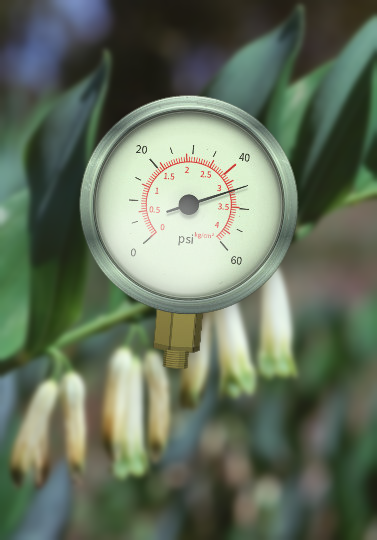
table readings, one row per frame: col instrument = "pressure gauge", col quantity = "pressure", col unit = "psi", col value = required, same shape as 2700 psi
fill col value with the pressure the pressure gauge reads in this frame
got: 45 psi
